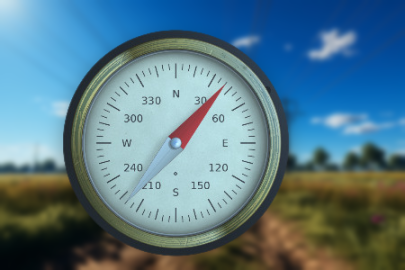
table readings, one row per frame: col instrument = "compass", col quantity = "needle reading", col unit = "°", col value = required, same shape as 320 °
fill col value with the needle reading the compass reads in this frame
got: 40 °
